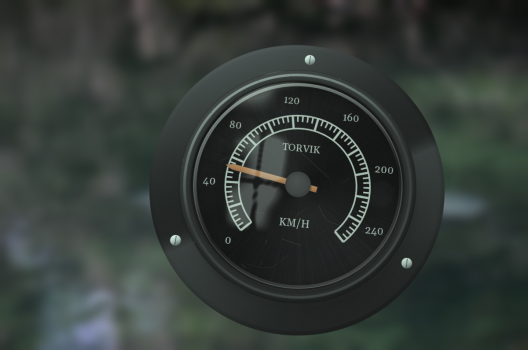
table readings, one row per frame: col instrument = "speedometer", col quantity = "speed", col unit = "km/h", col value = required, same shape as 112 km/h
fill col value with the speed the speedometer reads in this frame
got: 52 km/h
